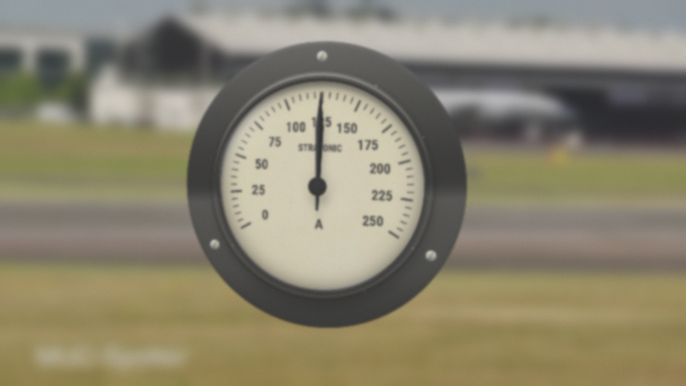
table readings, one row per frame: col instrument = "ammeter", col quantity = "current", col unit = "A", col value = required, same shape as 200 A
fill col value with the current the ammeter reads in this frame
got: 125 A
